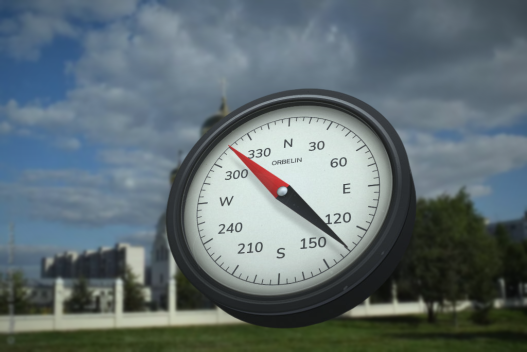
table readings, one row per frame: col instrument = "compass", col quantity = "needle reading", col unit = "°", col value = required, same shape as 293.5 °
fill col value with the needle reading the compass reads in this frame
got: 315 °
